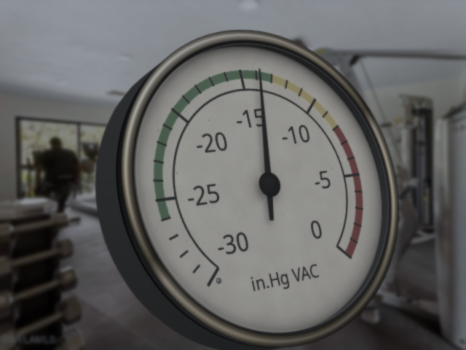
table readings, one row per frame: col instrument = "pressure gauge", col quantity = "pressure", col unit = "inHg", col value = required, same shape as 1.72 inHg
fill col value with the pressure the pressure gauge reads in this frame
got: -14 inHg
